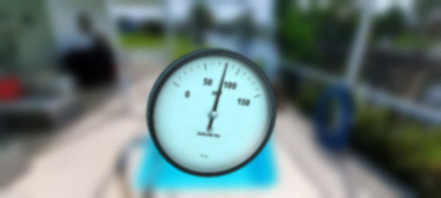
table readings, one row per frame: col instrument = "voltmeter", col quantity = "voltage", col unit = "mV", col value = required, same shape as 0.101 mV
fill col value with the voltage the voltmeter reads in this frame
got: 80 mV
